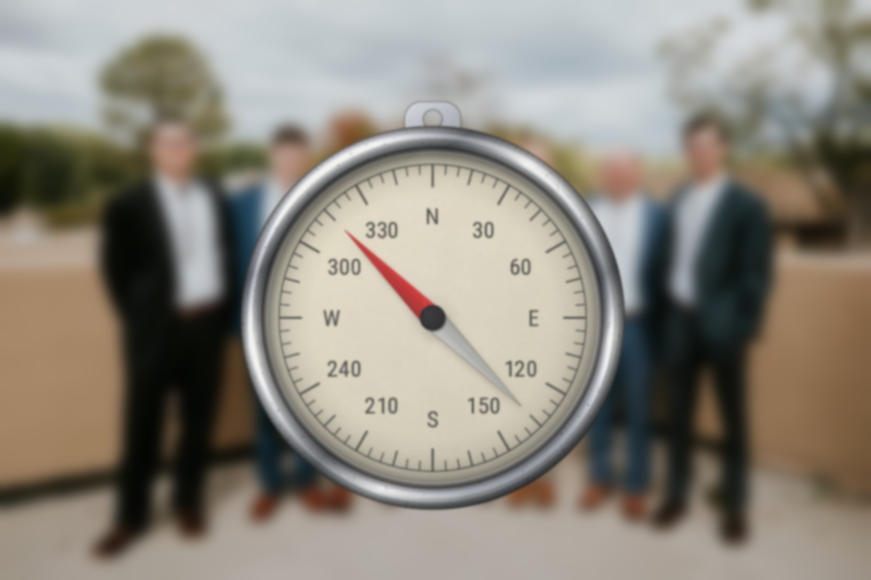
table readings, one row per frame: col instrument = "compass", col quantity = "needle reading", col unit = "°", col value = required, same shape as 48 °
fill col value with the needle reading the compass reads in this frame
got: 315 °
